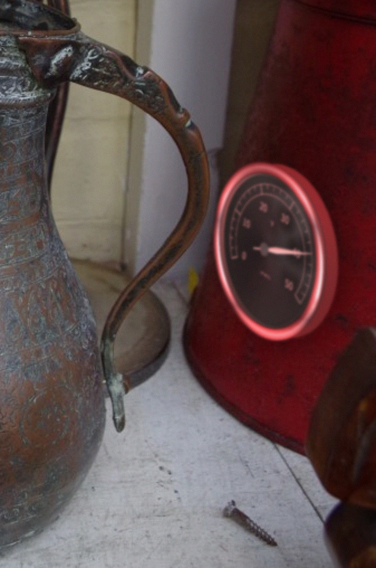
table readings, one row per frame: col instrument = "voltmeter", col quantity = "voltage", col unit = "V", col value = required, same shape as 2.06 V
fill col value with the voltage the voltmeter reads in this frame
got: 40 V
